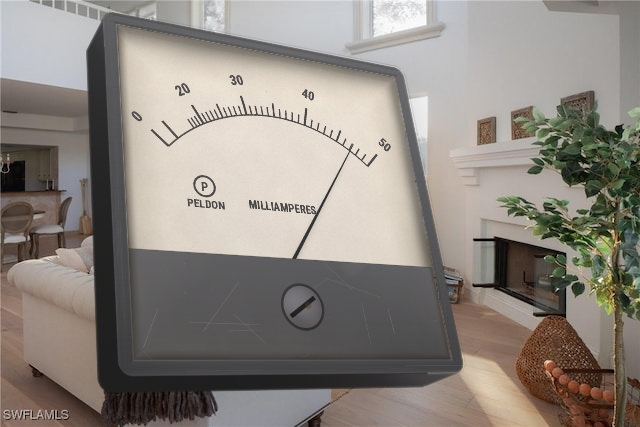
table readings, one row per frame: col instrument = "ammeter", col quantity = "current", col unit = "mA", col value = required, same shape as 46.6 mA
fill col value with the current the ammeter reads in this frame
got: 47 mA
